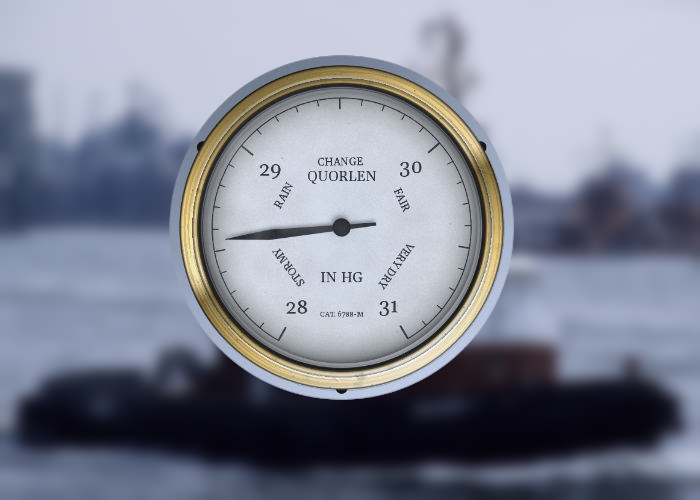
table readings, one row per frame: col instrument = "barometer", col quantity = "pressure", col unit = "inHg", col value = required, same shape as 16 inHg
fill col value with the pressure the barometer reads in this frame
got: 28.55 inHg
